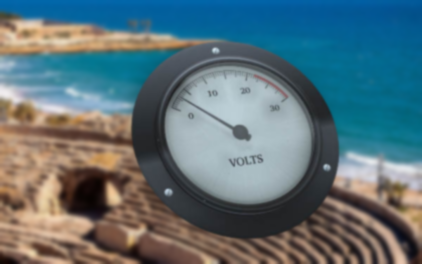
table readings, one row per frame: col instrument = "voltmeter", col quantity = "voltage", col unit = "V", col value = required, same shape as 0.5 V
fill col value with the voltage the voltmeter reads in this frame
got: 2.5 V
